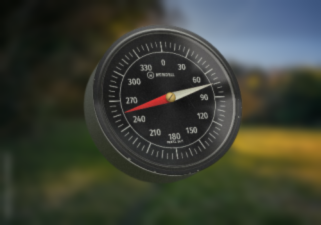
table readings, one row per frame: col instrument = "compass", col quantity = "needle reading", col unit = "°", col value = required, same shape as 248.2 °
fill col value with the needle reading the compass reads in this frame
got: 255 °
